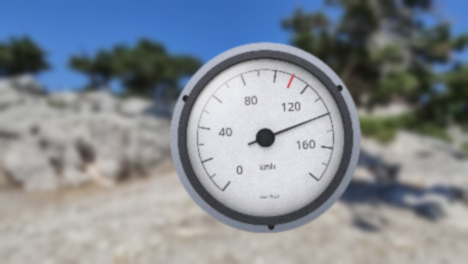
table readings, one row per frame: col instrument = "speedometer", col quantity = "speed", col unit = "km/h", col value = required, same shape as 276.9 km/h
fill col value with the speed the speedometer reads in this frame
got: 140 km/h
